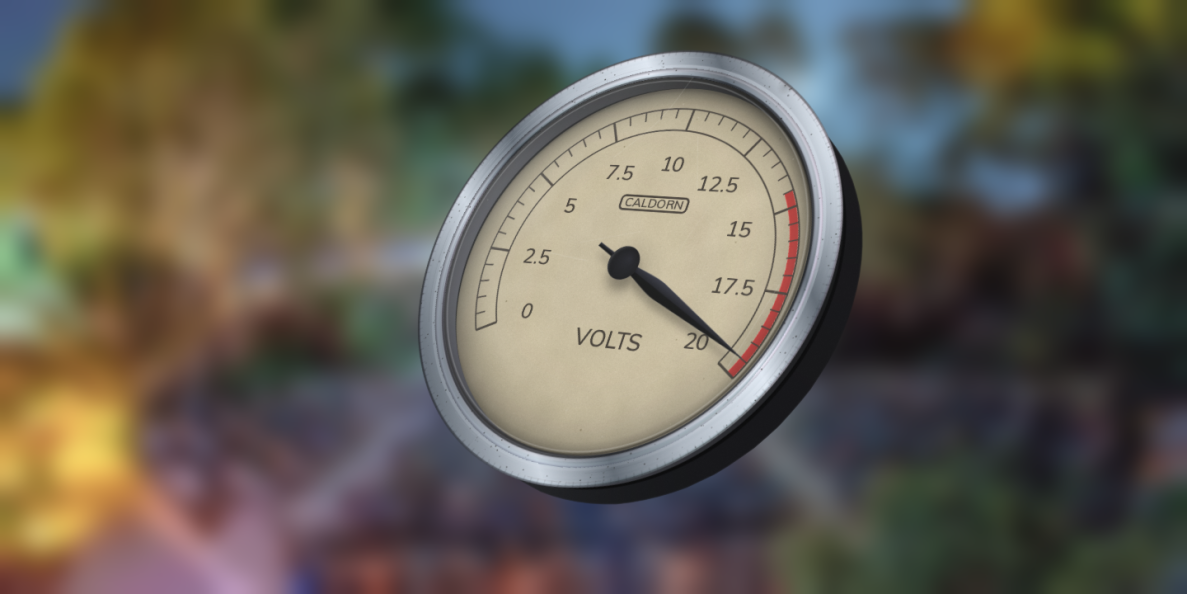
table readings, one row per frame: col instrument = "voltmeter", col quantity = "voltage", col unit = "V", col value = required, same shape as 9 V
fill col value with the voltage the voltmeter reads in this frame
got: 19.5 V
